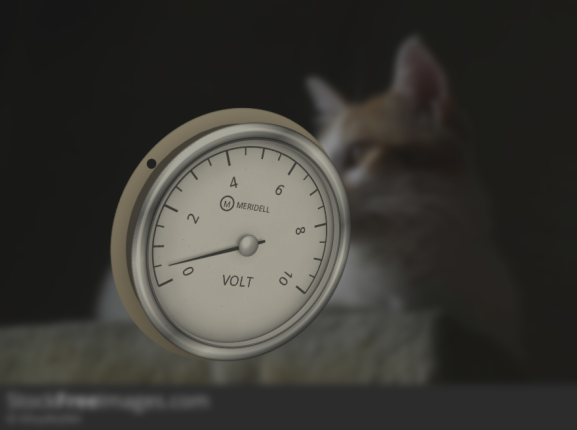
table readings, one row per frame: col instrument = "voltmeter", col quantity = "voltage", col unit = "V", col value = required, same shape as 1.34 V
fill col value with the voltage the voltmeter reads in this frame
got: 0.5 V
